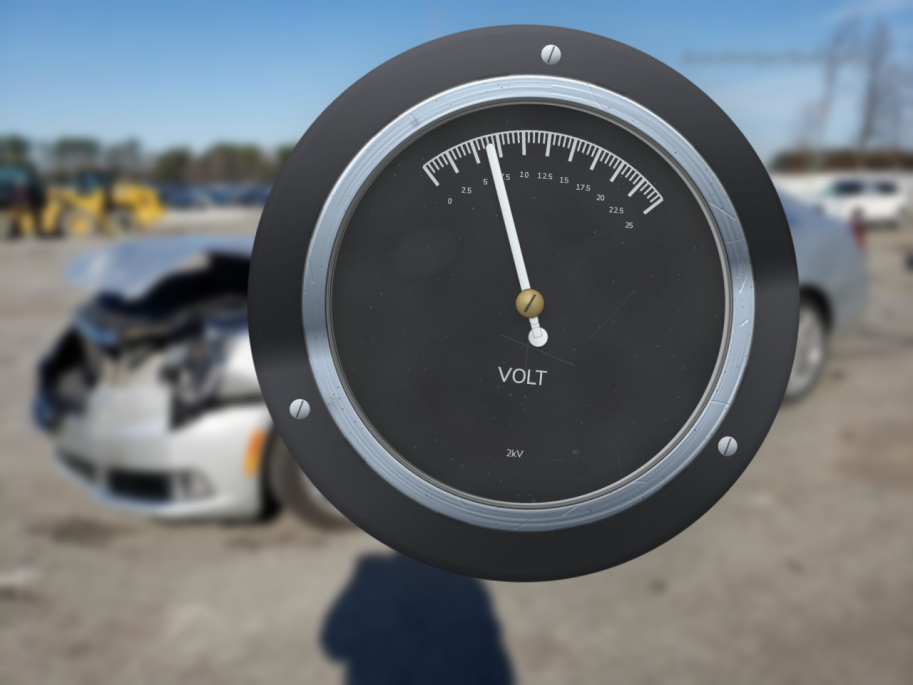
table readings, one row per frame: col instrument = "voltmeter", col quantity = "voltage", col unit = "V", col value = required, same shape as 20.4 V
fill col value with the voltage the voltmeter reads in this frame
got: 6.5 V
